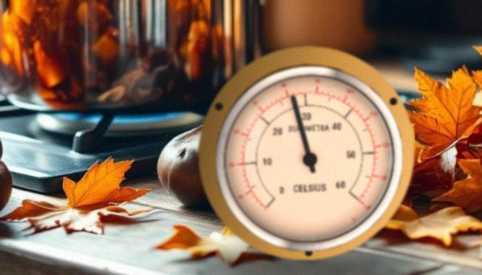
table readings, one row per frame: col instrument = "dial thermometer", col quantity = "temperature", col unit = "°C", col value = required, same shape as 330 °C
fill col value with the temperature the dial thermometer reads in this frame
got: 27.5 °C
